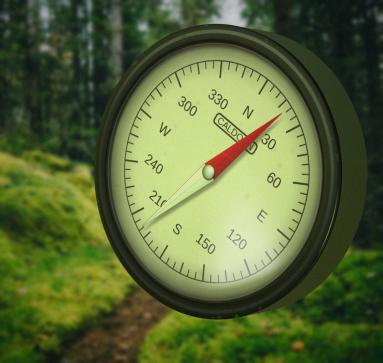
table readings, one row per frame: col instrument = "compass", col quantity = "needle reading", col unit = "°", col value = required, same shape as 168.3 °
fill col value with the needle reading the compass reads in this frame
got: 20 °
